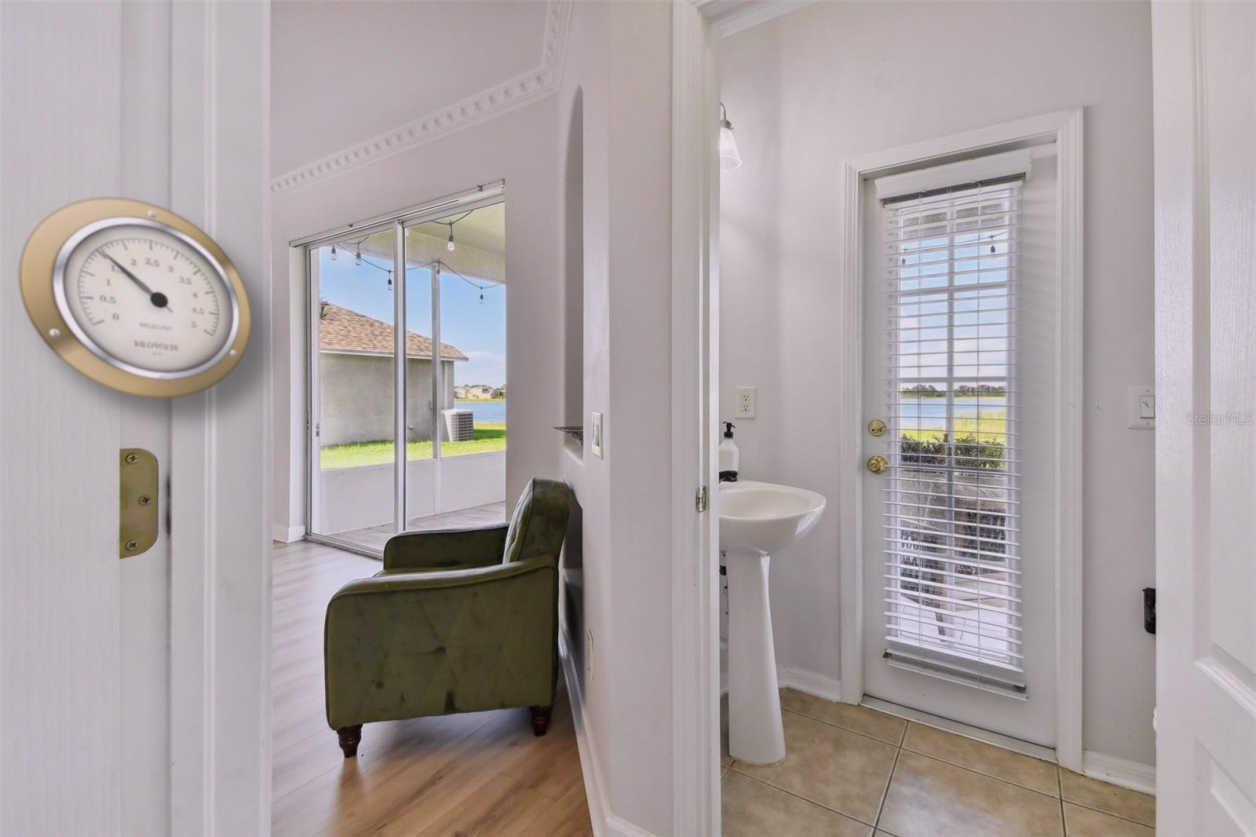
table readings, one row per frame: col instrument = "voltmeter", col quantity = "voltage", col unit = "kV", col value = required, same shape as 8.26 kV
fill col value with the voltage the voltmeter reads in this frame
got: 1.5 kV
